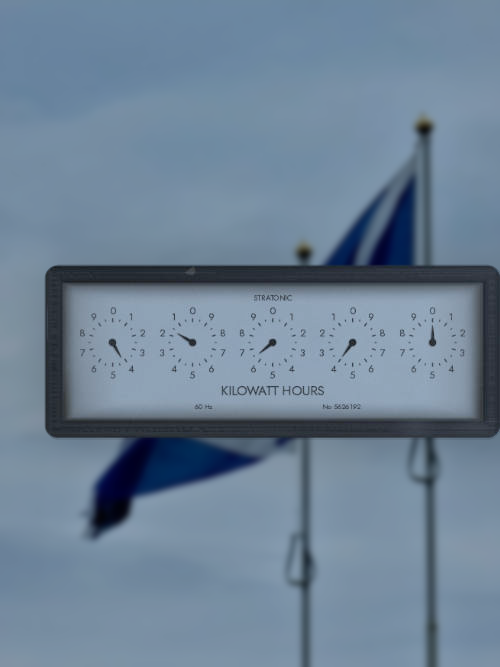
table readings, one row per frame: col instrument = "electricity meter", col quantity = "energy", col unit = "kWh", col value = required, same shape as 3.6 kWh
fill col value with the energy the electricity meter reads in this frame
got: 41640 kWh
